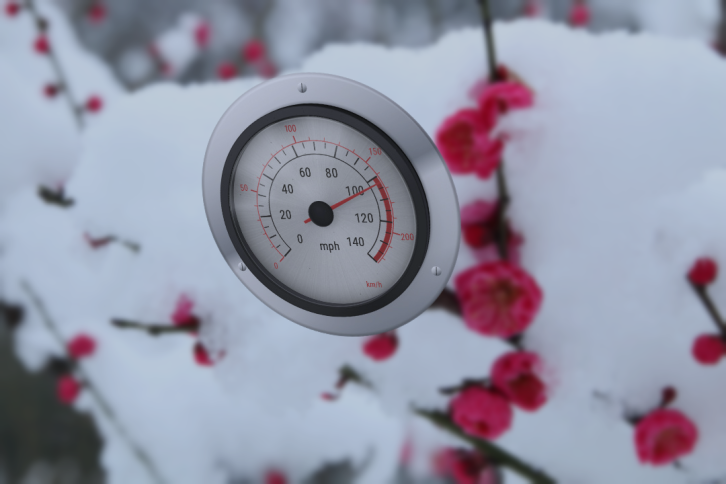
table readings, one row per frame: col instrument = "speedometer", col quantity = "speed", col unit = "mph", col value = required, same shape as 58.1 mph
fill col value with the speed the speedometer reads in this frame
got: 102.5 mph
